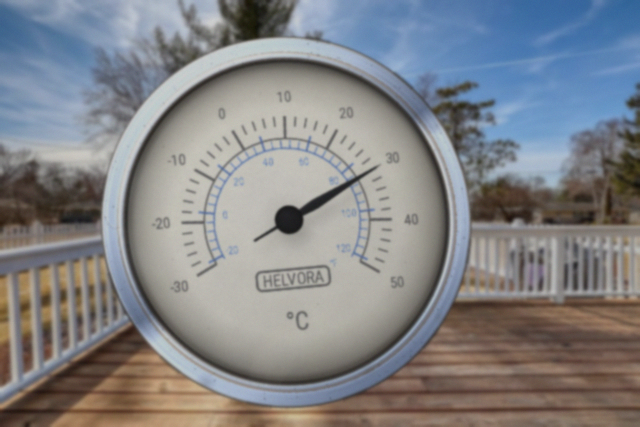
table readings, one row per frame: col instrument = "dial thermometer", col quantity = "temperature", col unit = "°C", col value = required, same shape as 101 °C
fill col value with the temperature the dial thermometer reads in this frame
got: 30 °C
